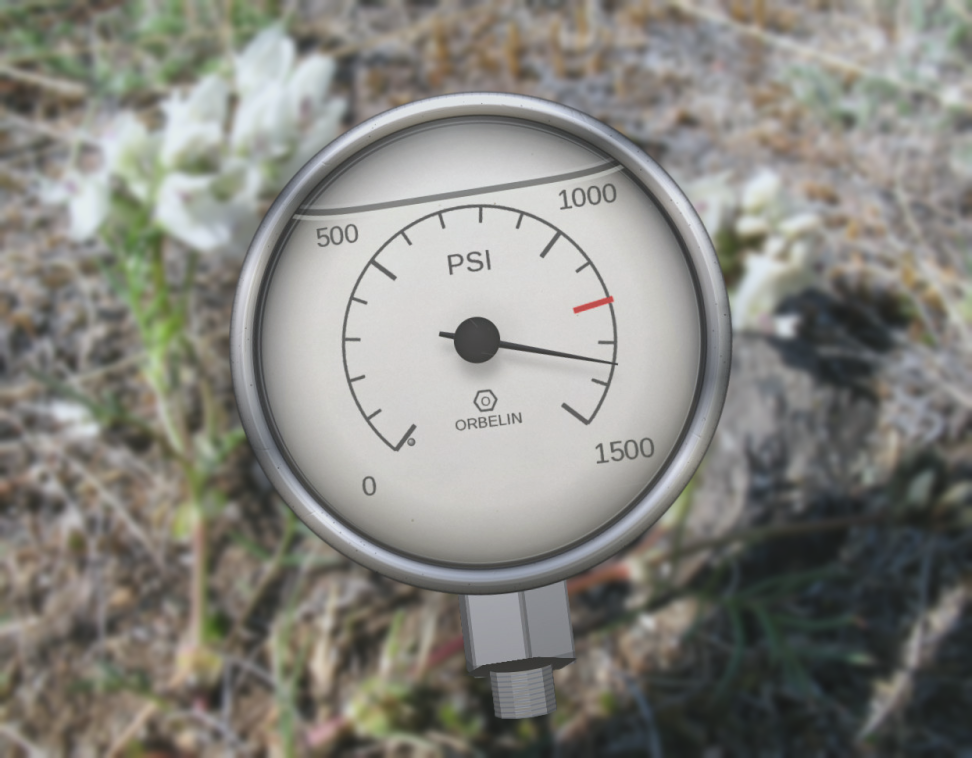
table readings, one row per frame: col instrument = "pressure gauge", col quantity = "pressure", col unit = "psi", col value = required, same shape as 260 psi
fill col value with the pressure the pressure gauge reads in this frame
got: 1350 psi
